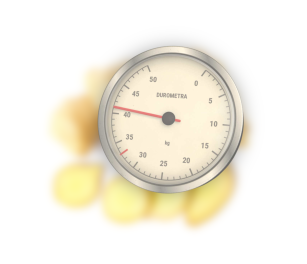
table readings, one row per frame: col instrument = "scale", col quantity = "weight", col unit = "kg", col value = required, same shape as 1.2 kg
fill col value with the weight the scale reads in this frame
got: 41 kg
